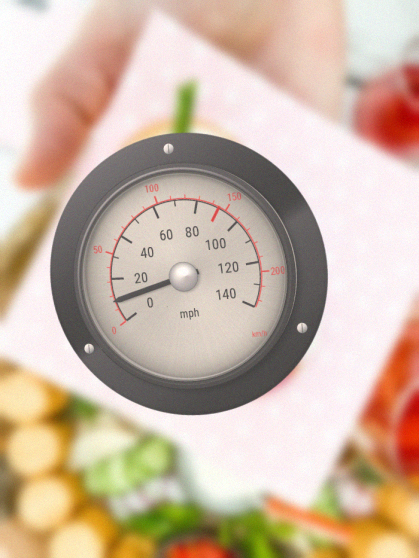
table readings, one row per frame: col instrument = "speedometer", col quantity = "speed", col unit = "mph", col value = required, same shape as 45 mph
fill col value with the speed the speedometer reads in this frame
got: 10 mph
